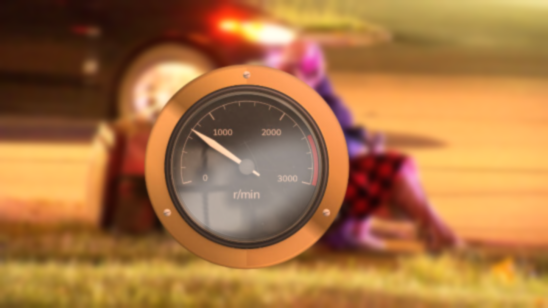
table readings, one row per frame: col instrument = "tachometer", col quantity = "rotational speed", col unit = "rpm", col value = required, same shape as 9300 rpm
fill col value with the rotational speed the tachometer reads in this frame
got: 700 rpm
